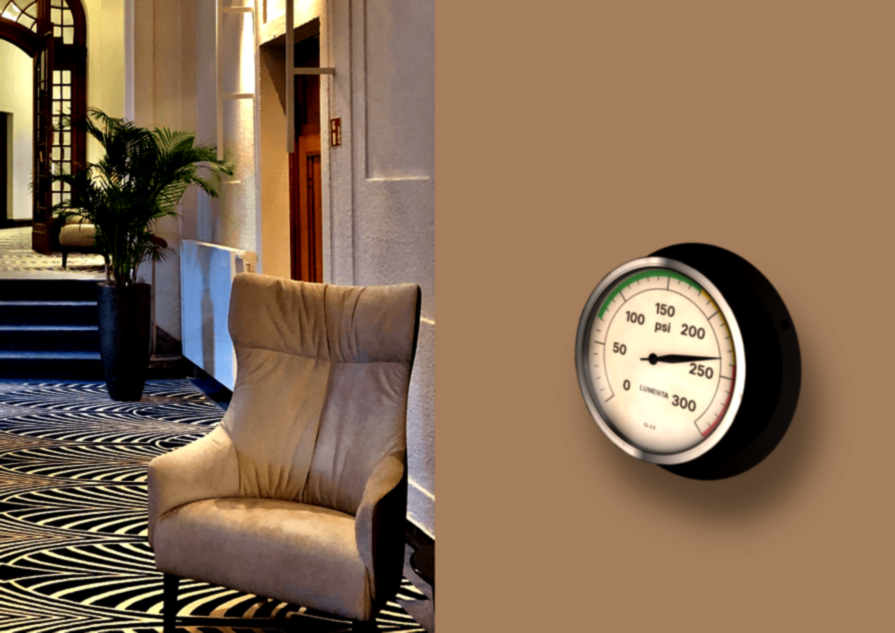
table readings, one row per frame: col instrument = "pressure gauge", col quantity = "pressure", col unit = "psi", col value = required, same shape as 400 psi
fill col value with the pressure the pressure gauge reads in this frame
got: 235 psi
